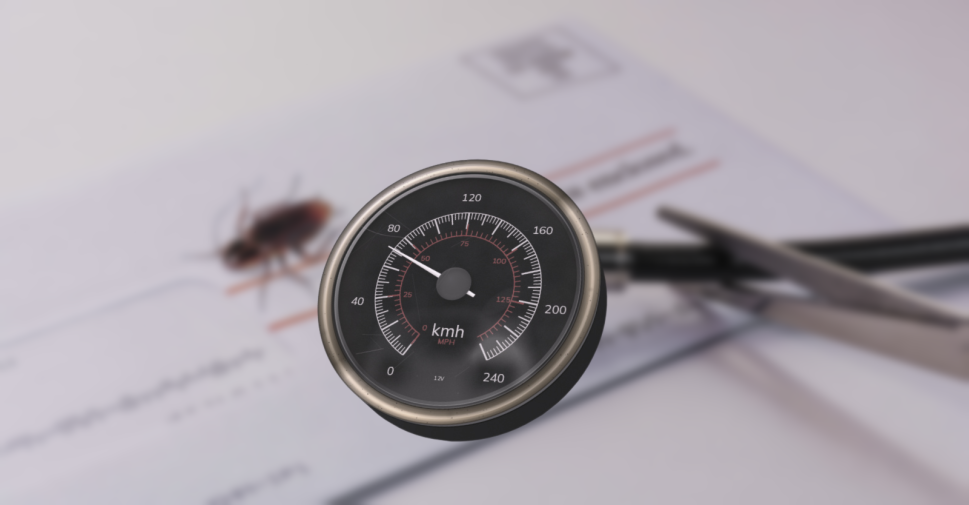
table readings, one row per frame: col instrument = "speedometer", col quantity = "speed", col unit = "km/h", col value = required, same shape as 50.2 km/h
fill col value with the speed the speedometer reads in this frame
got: 70 km/h
